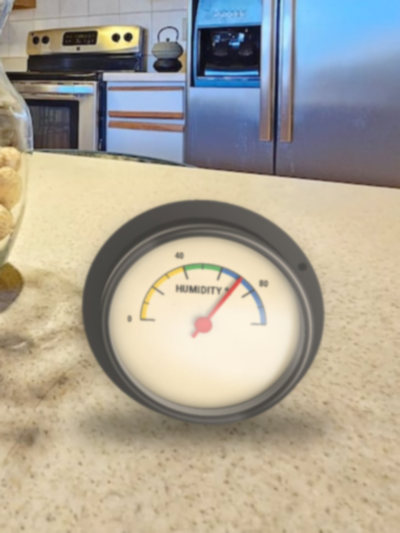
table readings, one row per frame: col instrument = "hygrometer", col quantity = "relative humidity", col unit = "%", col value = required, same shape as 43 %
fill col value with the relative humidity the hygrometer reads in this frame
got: 70 %
